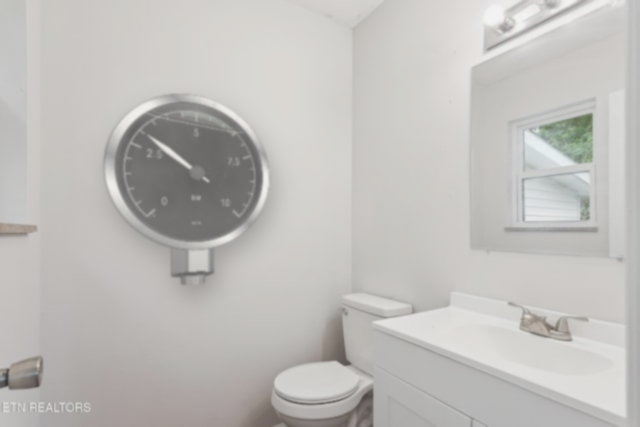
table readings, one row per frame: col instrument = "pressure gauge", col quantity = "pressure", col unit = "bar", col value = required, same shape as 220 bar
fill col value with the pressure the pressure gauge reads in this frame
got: 3 bar
